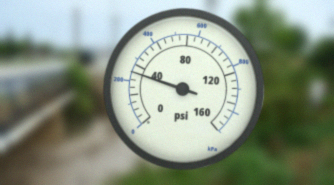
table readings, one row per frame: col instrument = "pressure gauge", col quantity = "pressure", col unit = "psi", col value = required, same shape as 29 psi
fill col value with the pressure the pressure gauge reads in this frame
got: 35 psi
